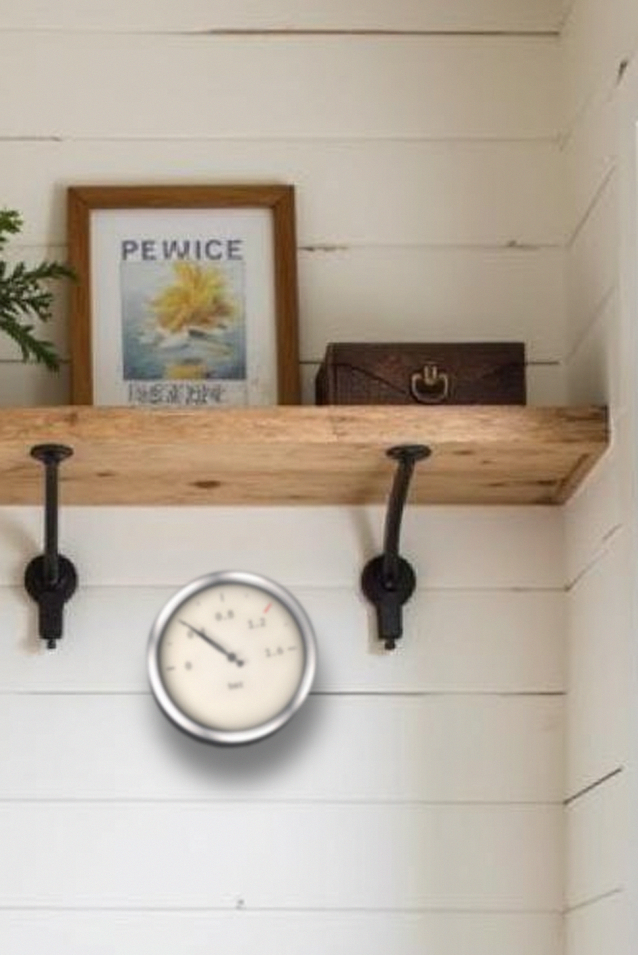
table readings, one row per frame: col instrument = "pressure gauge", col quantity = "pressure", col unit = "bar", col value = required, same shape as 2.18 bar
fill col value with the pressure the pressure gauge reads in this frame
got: 0.4 bar
